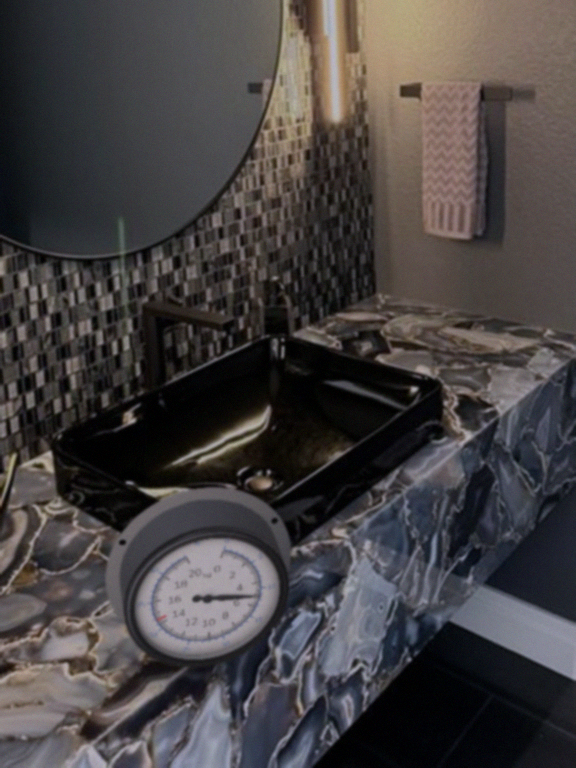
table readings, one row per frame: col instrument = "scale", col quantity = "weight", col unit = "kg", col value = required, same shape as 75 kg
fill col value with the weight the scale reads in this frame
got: 5 kg
